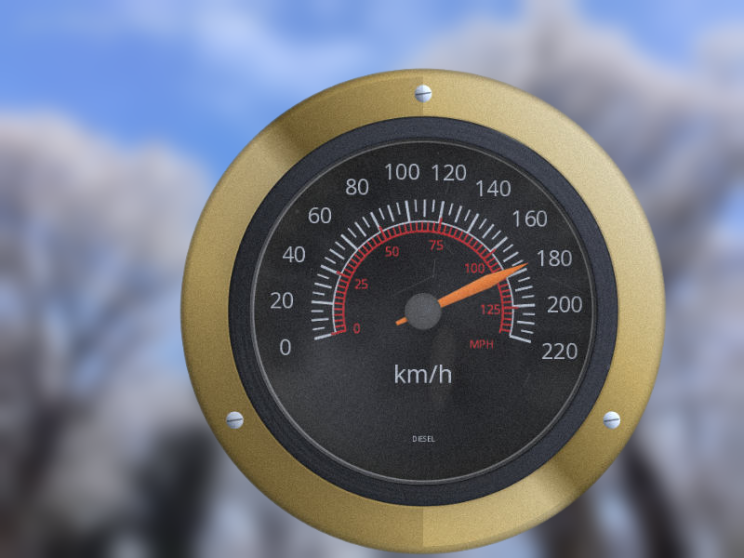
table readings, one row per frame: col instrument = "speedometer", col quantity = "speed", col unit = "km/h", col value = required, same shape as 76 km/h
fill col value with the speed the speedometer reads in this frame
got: 177.5 km/h
